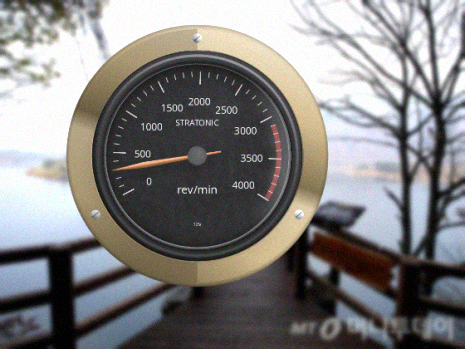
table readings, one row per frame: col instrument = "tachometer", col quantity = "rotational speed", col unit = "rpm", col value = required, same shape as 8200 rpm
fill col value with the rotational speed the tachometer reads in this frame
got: 300 rpm
